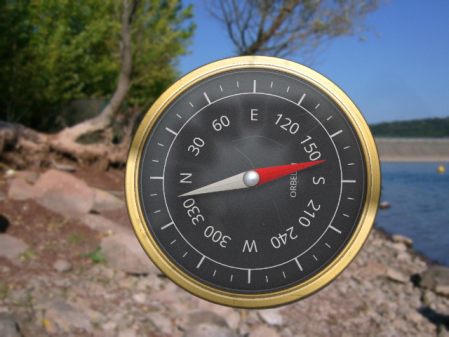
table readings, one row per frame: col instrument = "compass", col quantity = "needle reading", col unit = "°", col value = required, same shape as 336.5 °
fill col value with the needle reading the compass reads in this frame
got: 165 °
